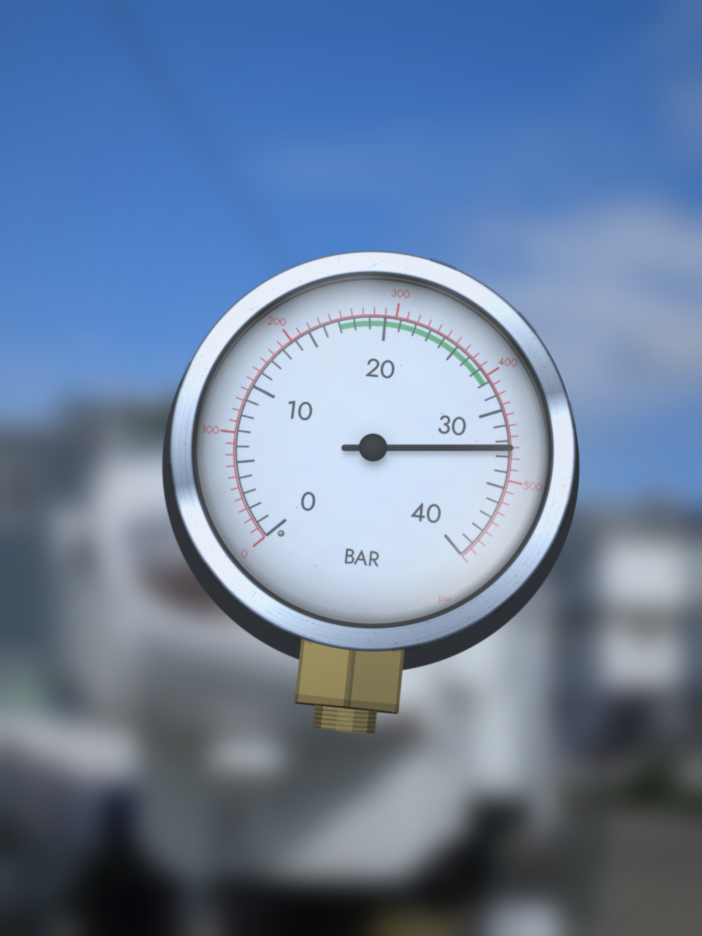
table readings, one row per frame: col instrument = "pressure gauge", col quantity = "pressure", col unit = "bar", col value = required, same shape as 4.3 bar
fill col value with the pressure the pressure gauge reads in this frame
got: 32.5 bar
